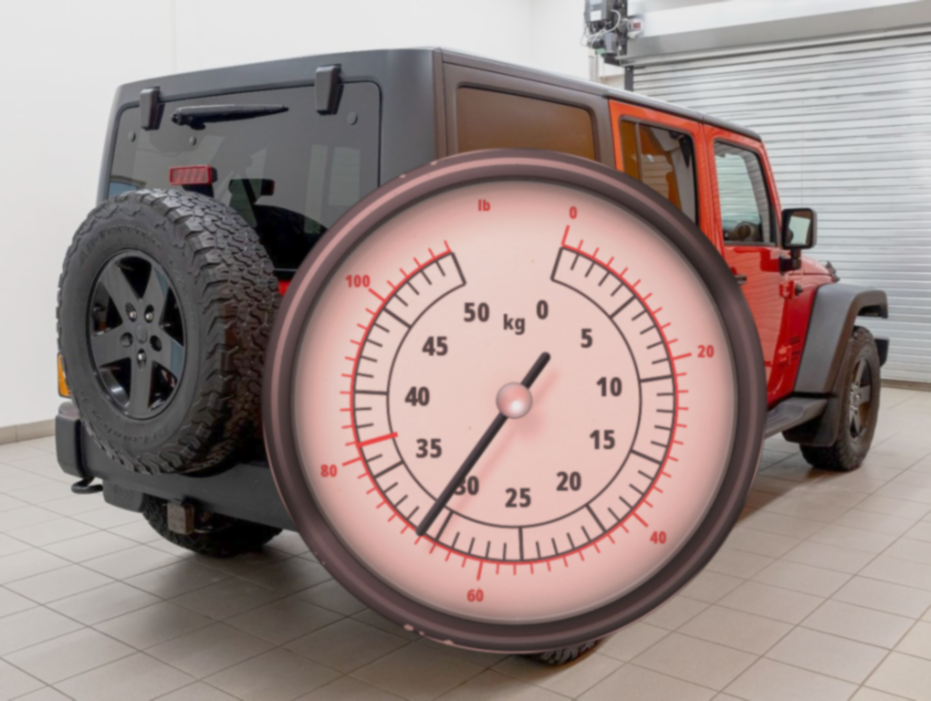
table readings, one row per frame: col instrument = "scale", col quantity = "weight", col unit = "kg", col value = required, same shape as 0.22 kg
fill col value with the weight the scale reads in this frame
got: 31 kg
